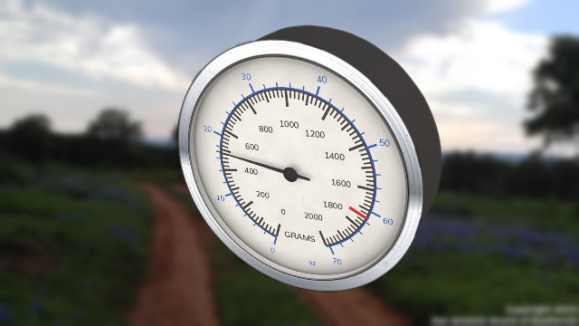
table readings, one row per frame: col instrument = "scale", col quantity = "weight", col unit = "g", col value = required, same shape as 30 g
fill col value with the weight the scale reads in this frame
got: 500 g
